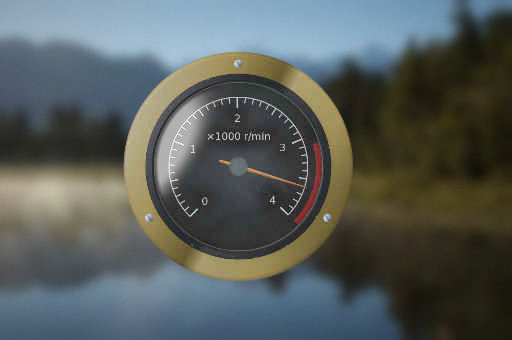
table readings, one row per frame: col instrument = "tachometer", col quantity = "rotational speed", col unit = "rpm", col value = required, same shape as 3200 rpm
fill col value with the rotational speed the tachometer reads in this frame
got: 3600 rpm
